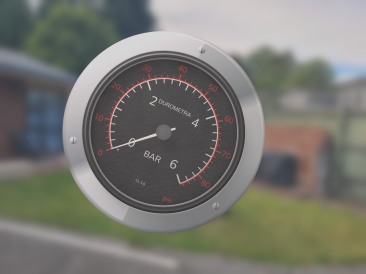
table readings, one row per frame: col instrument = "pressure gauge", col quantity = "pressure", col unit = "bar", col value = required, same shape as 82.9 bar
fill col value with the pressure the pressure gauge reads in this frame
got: 0 bar
